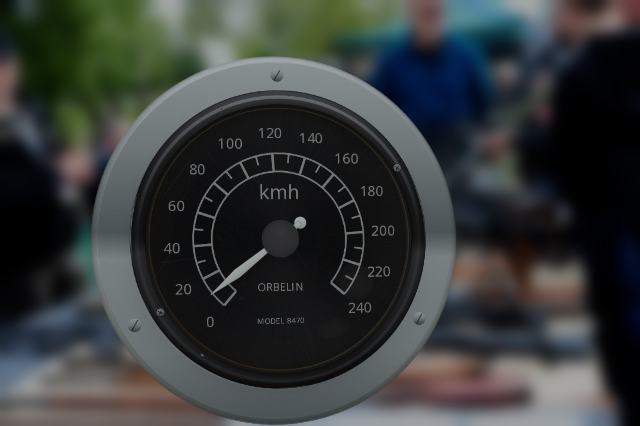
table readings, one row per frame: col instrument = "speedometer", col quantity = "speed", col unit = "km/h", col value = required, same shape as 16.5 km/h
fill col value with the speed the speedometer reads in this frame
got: 10 km/h
